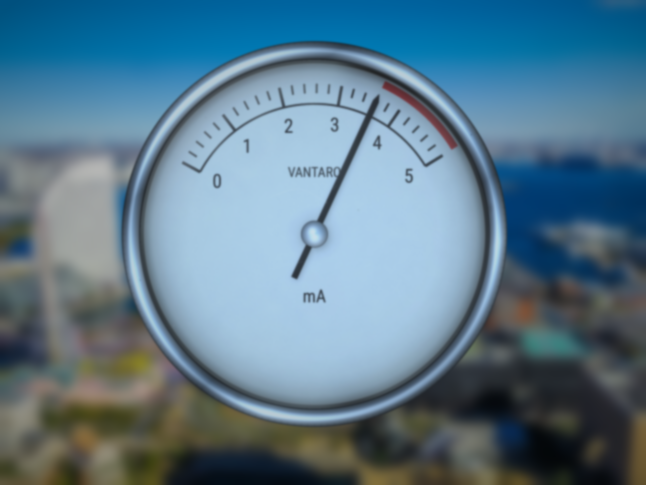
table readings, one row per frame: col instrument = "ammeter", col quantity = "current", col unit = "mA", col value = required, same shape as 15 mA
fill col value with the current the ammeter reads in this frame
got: 3.6 mA
